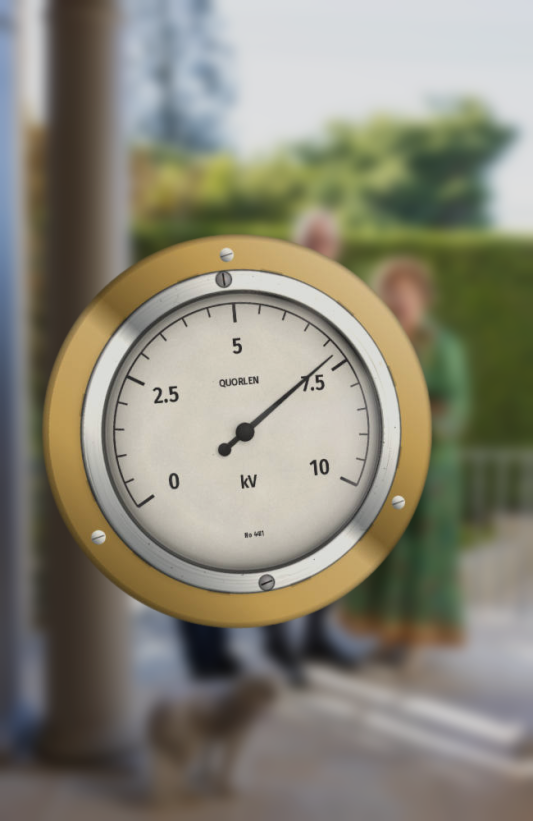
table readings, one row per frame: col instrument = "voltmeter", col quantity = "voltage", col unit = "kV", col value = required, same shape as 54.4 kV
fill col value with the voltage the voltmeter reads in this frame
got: 7.25 kV
